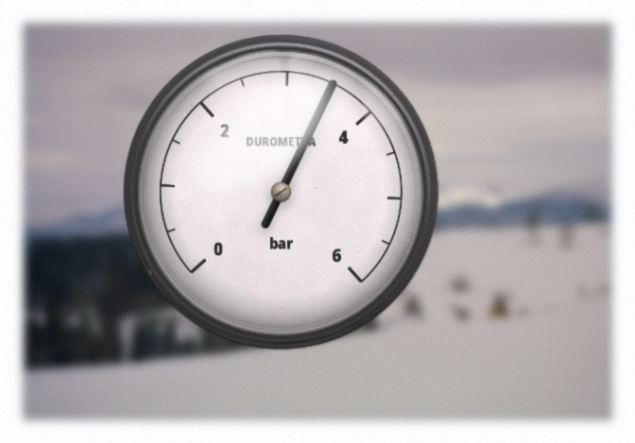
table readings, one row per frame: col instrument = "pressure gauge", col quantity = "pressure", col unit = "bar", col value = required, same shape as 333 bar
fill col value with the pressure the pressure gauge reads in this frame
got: 3.5 bar
